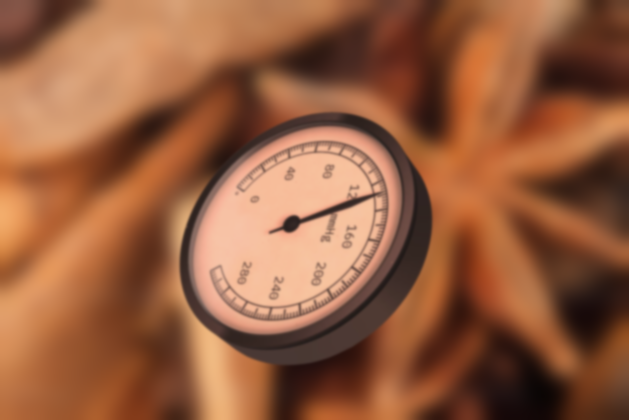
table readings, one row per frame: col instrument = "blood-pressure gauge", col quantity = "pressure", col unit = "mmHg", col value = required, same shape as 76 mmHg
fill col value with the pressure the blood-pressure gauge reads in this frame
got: 130 mmHg
